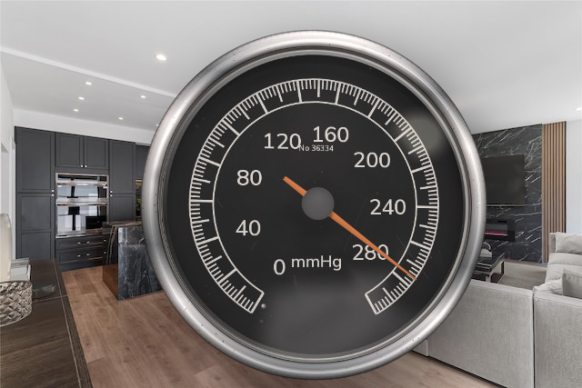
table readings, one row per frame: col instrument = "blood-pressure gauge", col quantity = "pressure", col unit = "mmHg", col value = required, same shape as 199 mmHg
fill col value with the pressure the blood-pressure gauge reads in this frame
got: 276 mmHg
